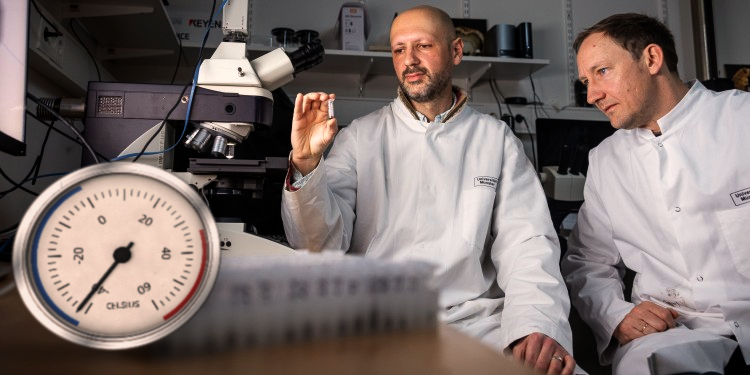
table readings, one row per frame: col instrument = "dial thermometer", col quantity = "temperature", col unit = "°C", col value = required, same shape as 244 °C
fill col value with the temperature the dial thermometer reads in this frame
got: -38 °C
